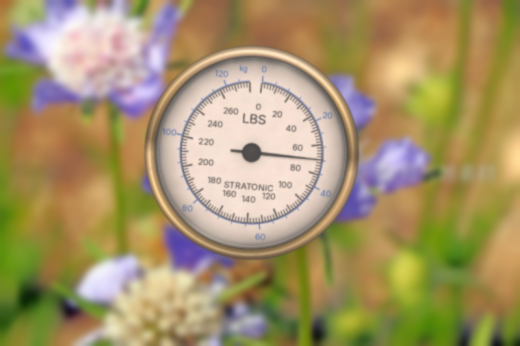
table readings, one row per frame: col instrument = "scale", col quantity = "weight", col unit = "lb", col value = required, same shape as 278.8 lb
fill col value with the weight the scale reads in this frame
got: 70 lb
